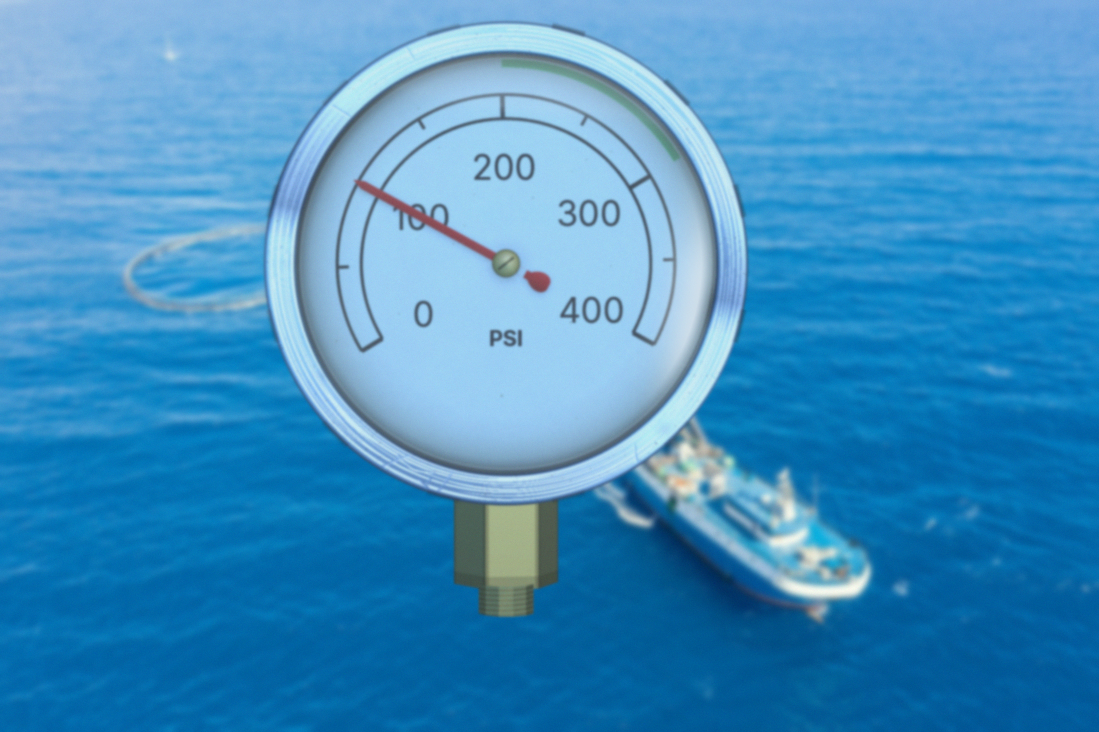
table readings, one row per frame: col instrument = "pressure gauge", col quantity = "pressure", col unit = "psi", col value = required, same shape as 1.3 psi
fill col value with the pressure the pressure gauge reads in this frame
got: 100 psi
